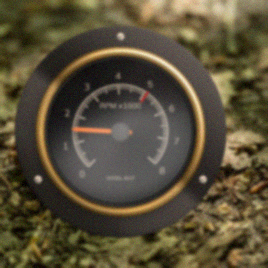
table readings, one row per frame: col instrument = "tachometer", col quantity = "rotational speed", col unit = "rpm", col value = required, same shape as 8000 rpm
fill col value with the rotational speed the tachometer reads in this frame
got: 1500 rpm
